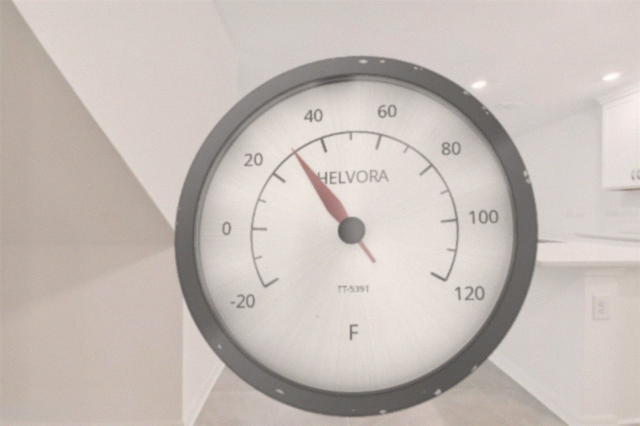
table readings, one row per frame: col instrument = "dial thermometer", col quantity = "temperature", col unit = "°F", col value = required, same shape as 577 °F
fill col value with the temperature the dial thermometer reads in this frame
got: 30 °F
